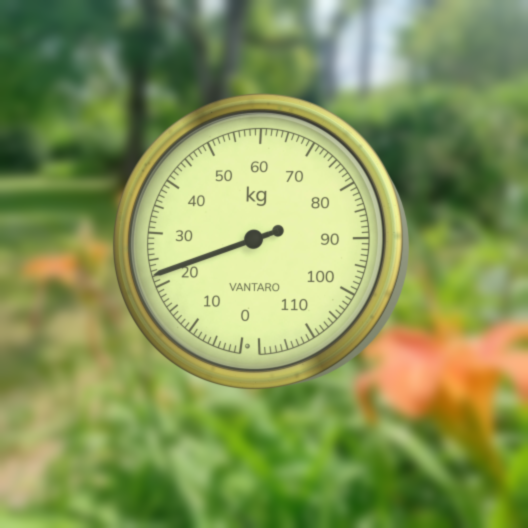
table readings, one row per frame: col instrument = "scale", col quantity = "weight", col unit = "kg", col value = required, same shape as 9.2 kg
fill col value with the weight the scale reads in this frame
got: 22 kg
